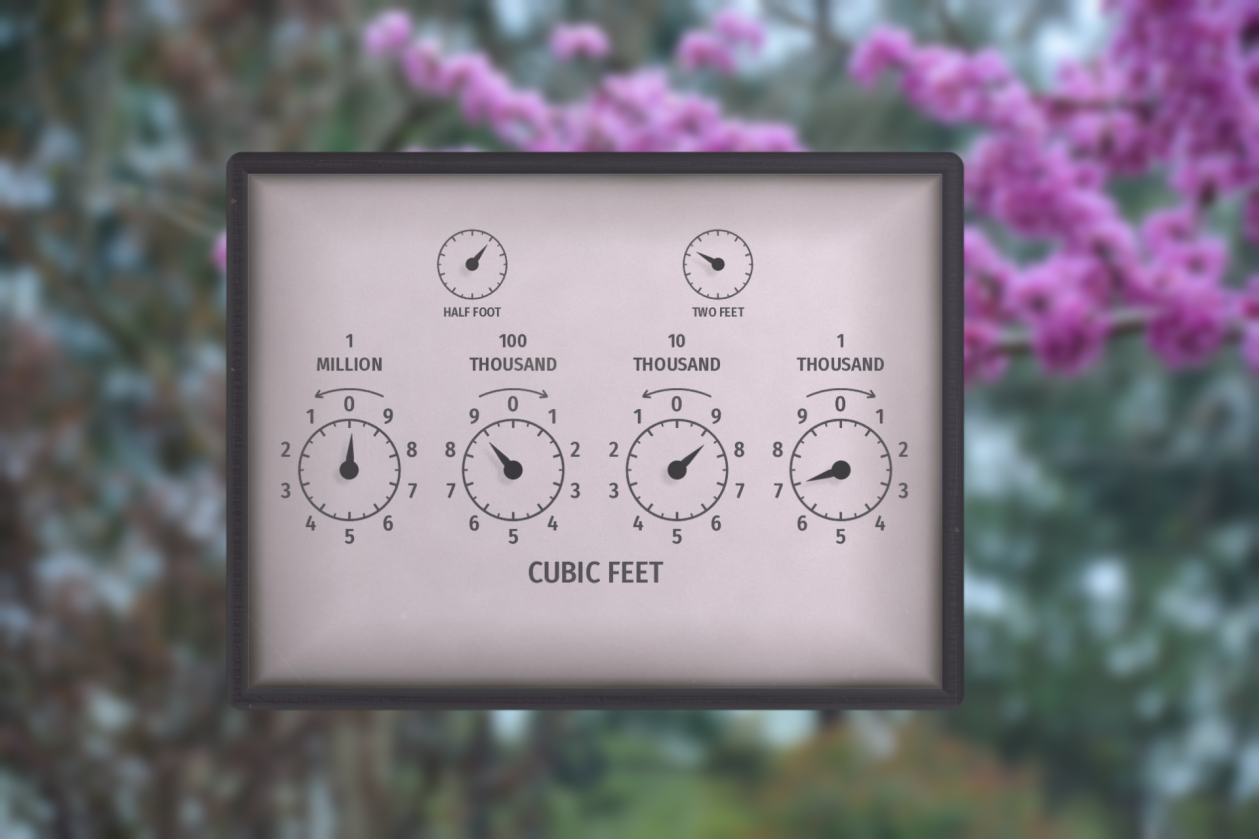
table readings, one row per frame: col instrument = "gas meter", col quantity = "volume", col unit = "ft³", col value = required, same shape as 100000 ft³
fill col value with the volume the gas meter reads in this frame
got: 988700 ft³
